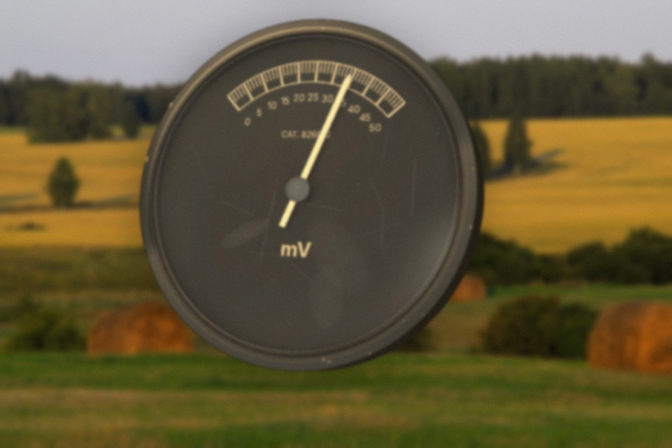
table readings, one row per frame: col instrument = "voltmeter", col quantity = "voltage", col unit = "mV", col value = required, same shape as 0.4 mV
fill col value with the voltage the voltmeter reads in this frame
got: 35 mV
